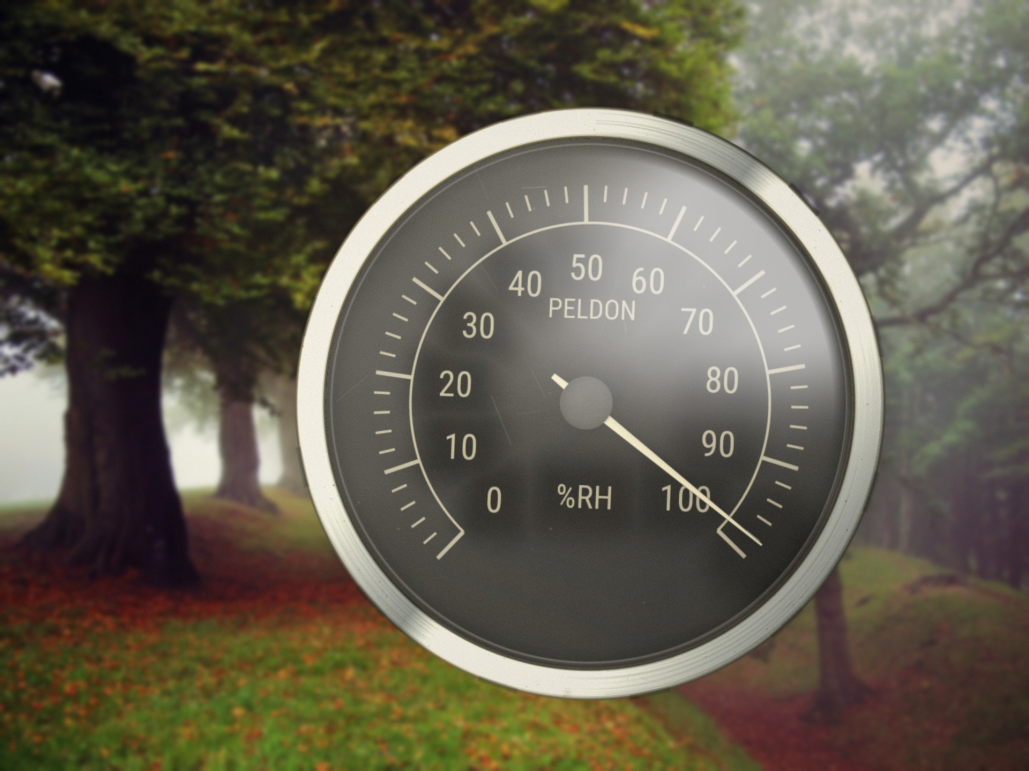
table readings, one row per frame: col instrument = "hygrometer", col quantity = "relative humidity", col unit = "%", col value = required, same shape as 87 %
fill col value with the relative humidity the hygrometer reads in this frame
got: 98 %
